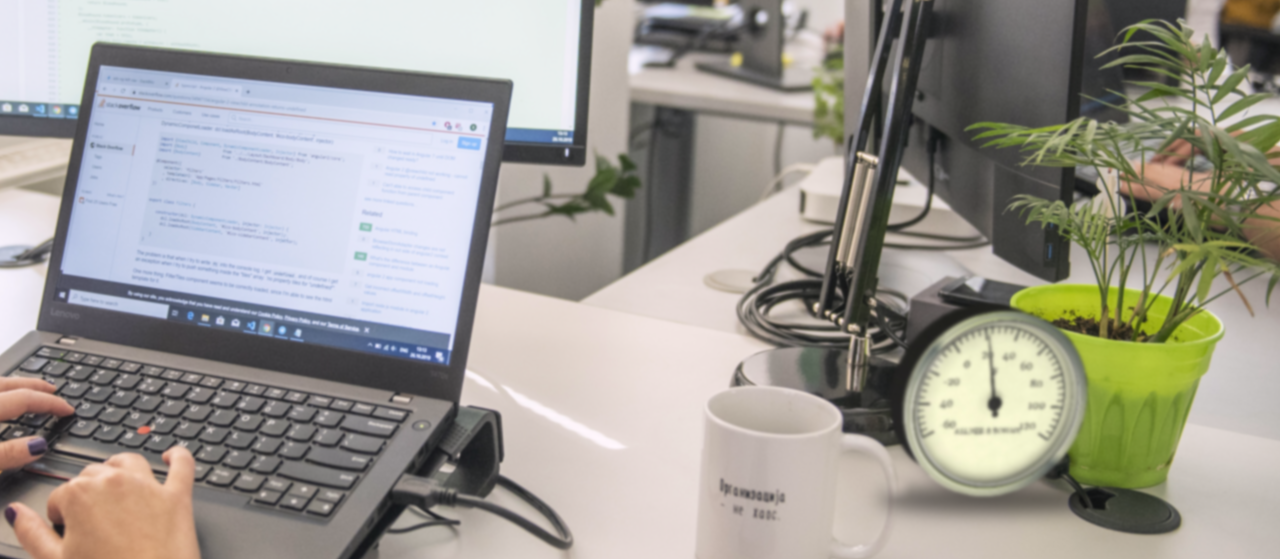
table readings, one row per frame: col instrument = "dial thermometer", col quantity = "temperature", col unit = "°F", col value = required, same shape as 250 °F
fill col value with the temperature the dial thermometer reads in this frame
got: 20 °F
